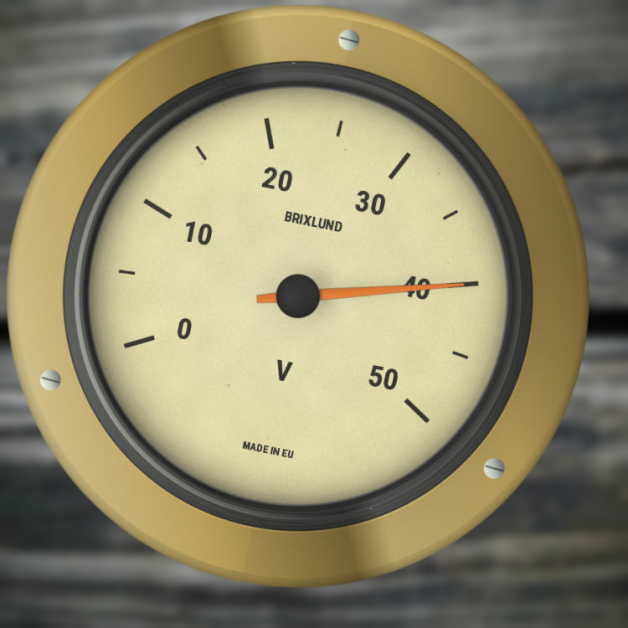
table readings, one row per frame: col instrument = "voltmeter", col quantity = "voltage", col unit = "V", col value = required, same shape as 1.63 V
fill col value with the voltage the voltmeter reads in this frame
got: 40 V
